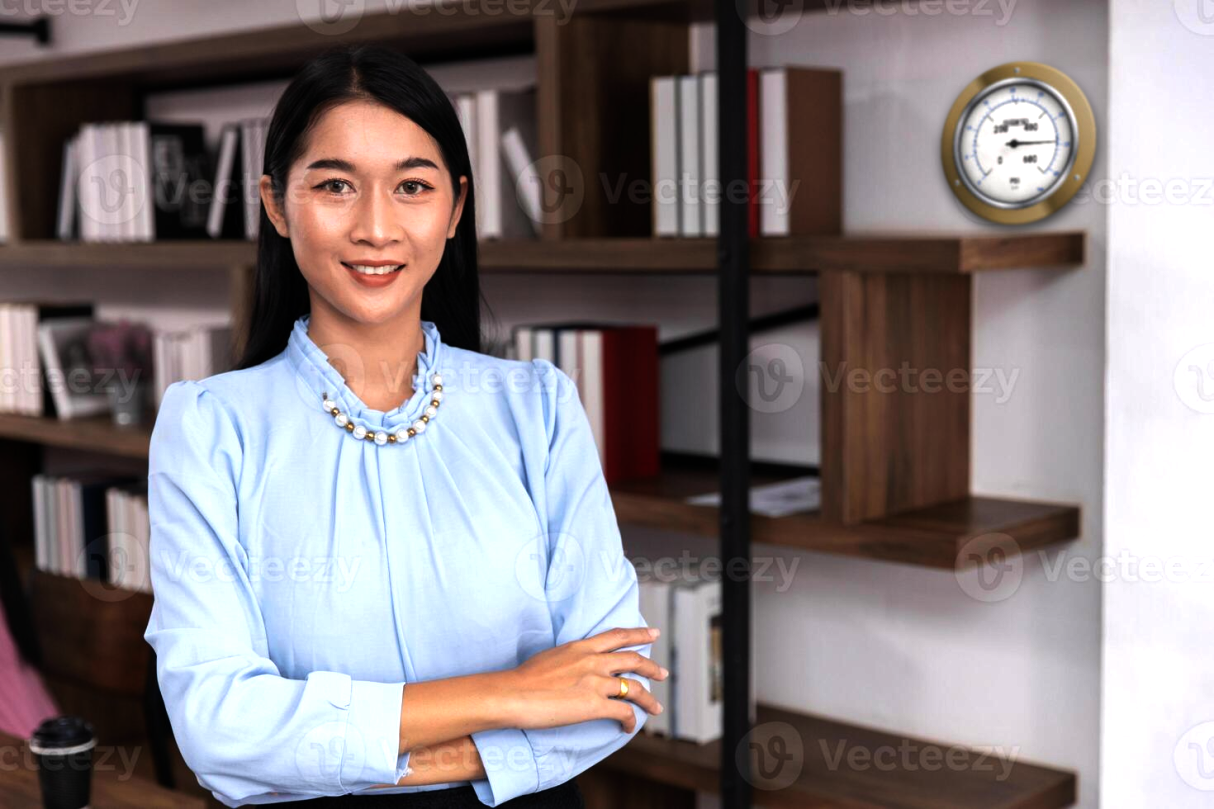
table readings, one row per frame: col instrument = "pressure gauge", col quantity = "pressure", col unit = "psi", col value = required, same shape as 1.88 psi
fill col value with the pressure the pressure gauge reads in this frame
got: 500 psi
